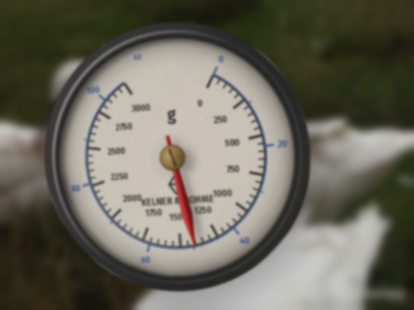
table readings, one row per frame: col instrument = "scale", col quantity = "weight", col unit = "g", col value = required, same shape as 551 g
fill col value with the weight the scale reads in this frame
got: 1400 g
